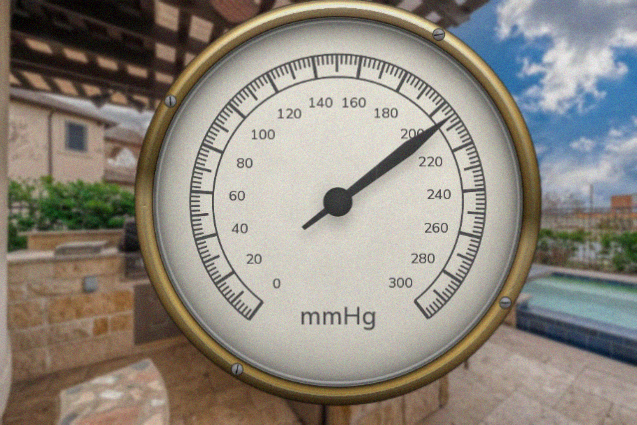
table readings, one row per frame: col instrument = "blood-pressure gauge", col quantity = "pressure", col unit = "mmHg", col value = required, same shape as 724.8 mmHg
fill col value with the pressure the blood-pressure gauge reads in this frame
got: 206 mmHg
